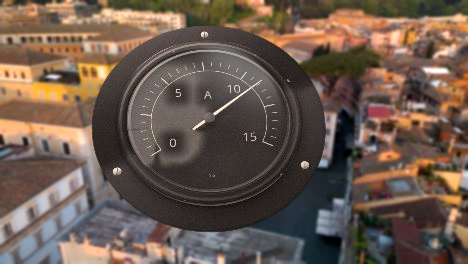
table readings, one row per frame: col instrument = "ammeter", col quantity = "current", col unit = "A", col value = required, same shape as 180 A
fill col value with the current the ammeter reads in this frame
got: 11 A
